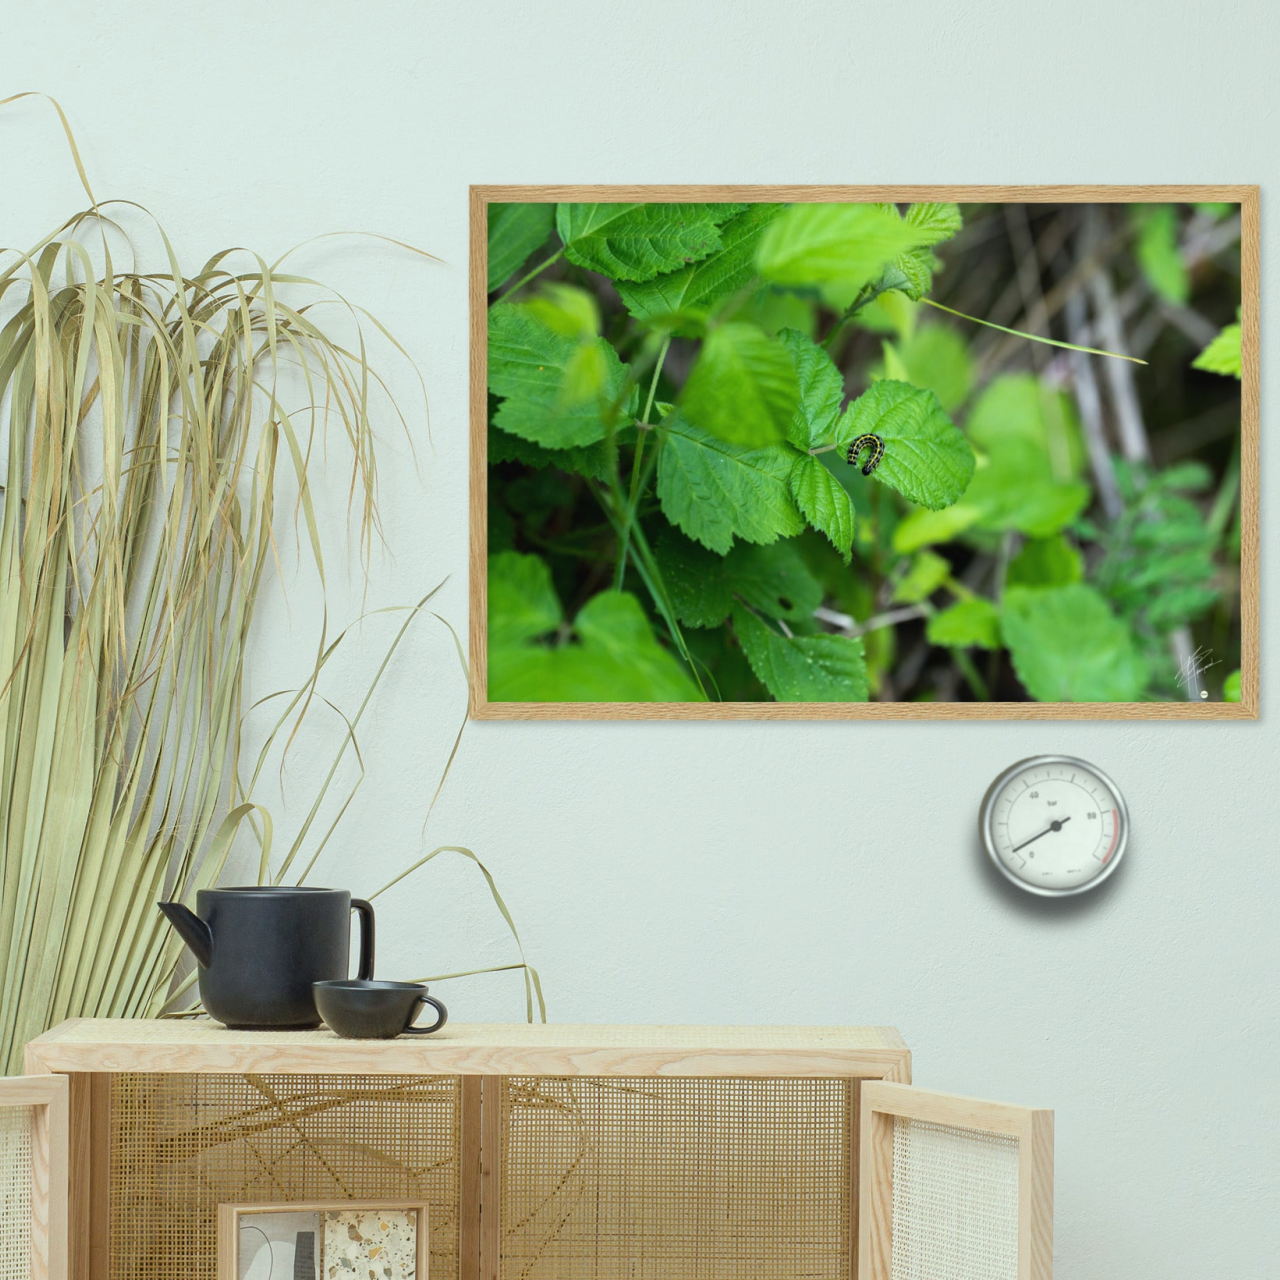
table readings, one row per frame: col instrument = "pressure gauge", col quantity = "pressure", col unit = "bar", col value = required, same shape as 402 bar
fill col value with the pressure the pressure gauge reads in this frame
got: 7.5 bar
